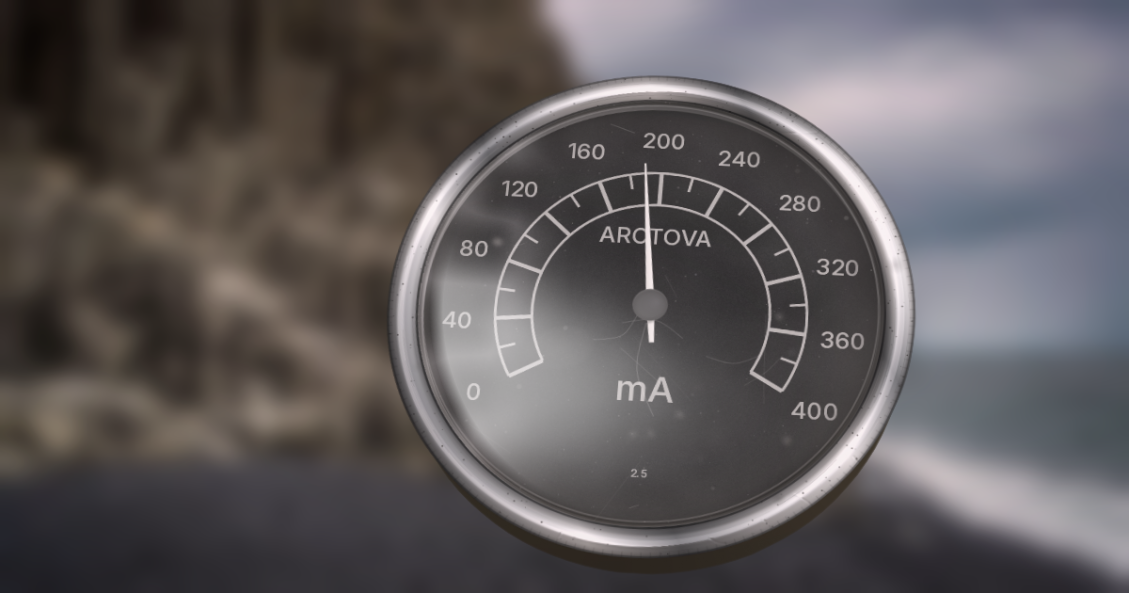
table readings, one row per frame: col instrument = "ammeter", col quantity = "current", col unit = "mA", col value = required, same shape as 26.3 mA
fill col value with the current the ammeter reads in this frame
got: 190 mA
